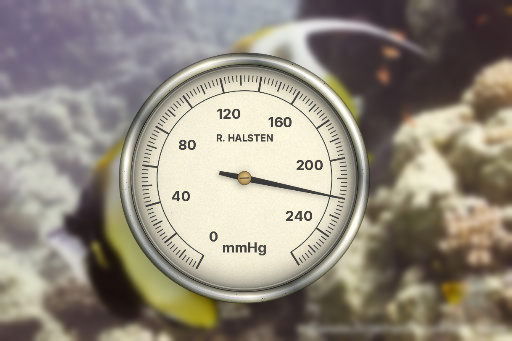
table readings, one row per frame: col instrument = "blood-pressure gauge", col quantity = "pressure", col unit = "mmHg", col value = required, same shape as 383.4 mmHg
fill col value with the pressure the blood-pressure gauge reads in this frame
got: 220 mmHg
